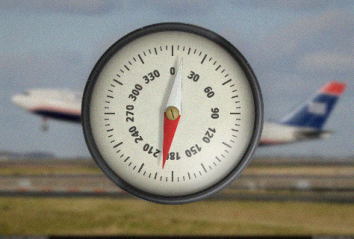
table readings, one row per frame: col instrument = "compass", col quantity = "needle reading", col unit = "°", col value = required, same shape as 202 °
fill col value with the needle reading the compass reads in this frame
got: 190 °
